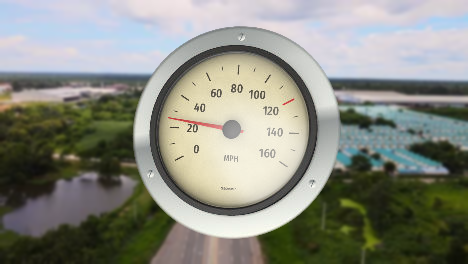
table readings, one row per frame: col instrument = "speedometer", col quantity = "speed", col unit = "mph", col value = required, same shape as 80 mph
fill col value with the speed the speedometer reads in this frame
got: 25 mph
